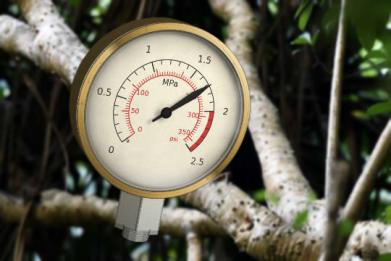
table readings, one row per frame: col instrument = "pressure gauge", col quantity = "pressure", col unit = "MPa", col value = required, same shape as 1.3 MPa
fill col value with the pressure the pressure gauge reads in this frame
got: 1.7 MPa
